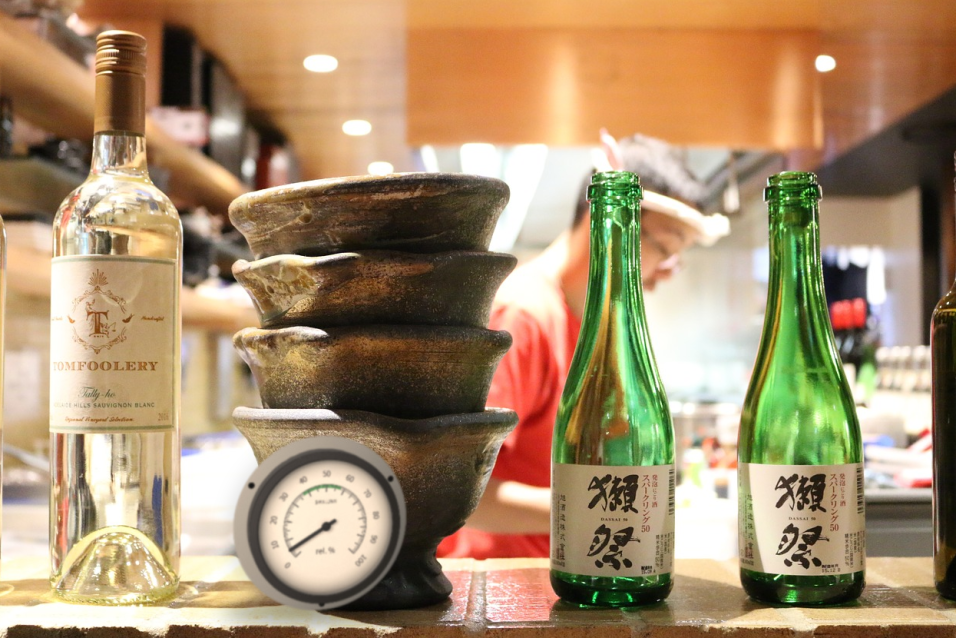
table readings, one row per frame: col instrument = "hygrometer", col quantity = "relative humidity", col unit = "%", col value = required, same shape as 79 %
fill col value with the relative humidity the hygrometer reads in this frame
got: 5 %
